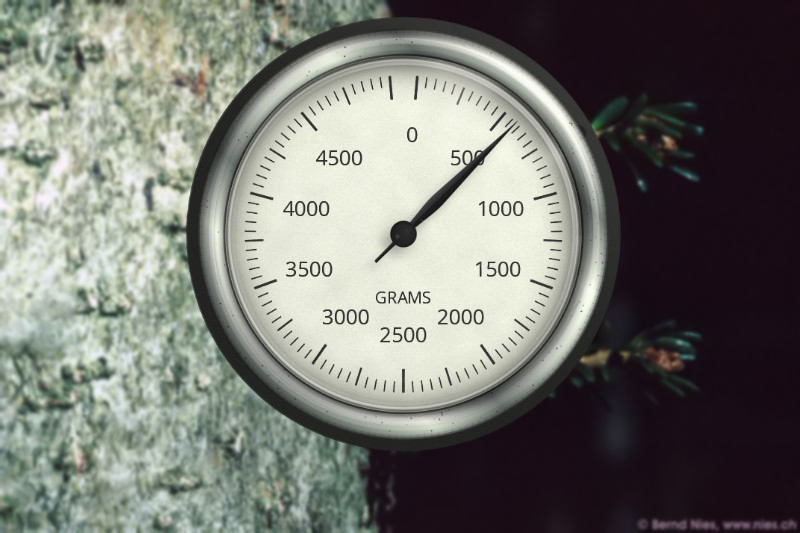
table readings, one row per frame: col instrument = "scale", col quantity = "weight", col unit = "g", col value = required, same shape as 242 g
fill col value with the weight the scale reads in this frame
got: 575 g
